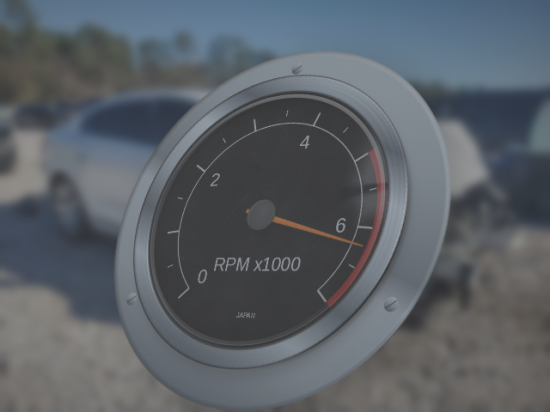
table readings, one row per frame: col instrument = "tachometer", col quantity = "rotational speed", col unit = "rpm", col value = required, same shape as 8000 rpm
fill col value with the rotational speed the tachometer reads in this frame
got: 6250 rpm
